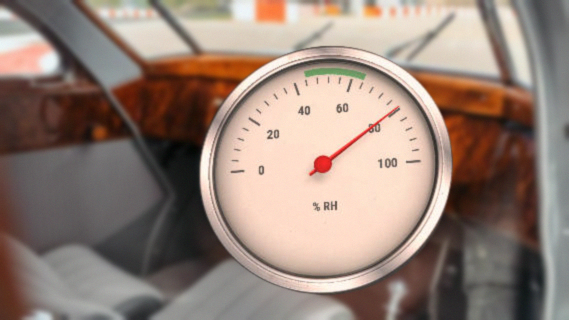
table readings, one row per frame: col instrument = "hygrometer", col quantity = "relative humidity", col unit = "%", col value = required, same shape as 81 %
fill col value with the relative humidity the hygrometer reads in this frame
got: 80 %
